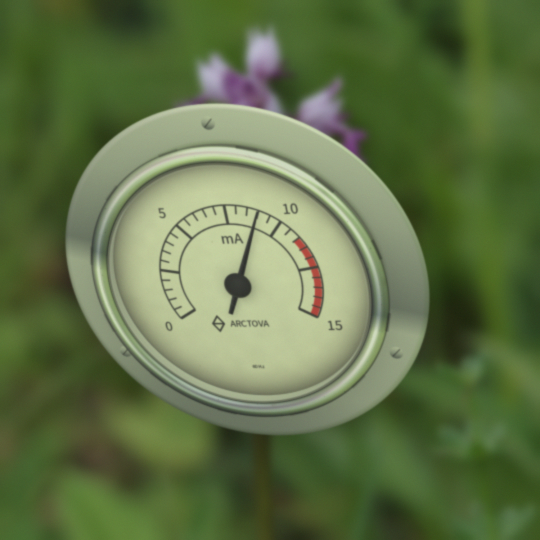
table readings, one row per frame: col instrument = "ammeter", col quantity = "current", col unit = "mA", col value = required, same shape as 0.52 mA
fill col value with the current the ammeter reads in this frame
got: 9 mA
